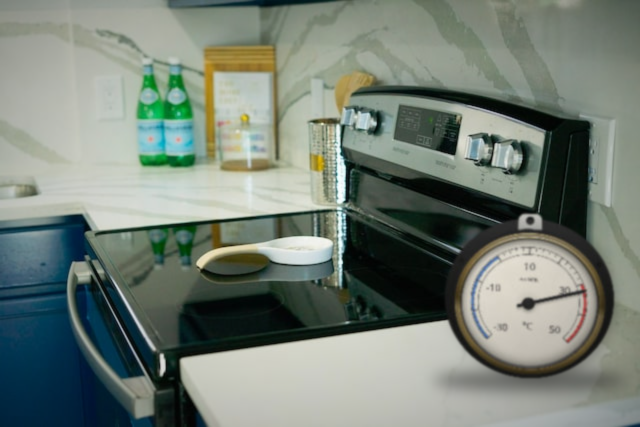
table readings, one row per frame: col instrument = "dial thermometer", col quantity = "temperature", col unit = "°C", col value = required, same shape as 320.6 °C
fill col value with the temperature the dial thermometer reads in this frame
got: 32 °C
